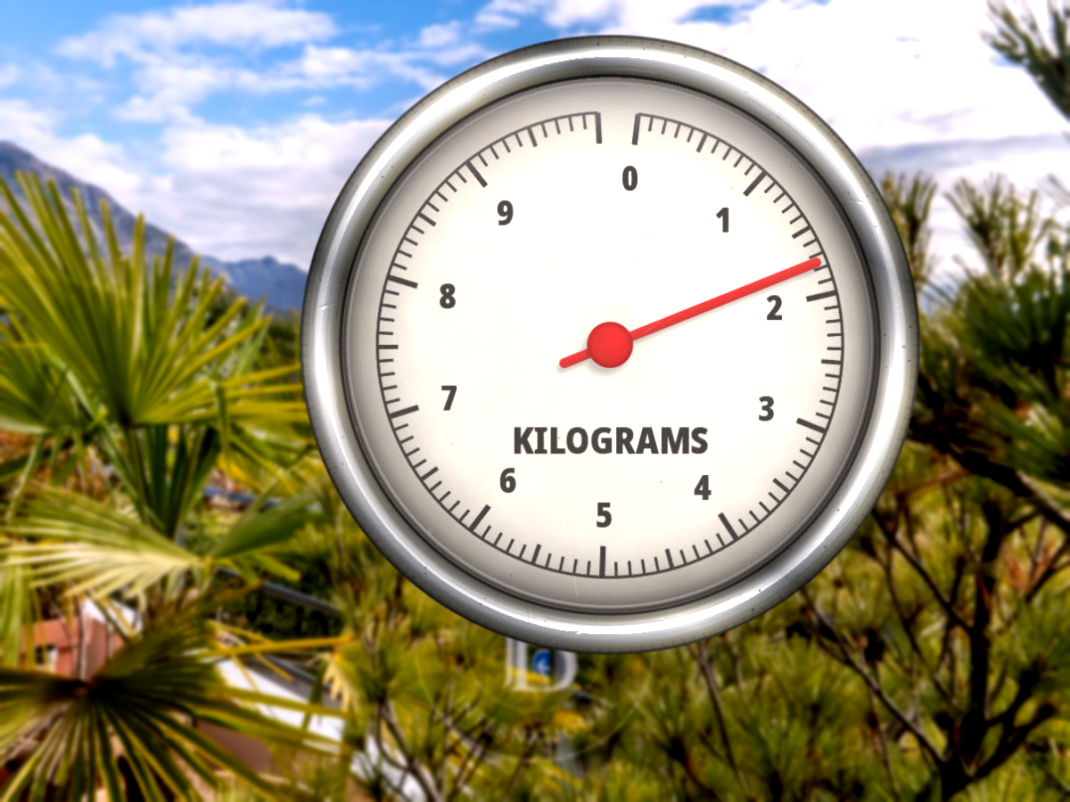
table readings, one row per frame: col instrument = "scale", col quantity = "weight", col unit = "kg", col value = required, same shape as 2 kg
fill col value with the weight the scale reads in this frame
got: 1.75 kg
